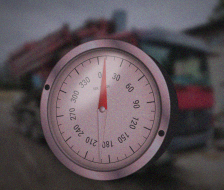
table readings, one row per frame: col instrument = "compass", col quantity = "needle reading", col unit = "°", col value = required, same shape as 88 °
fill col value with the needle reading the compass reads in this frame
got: 10 °
